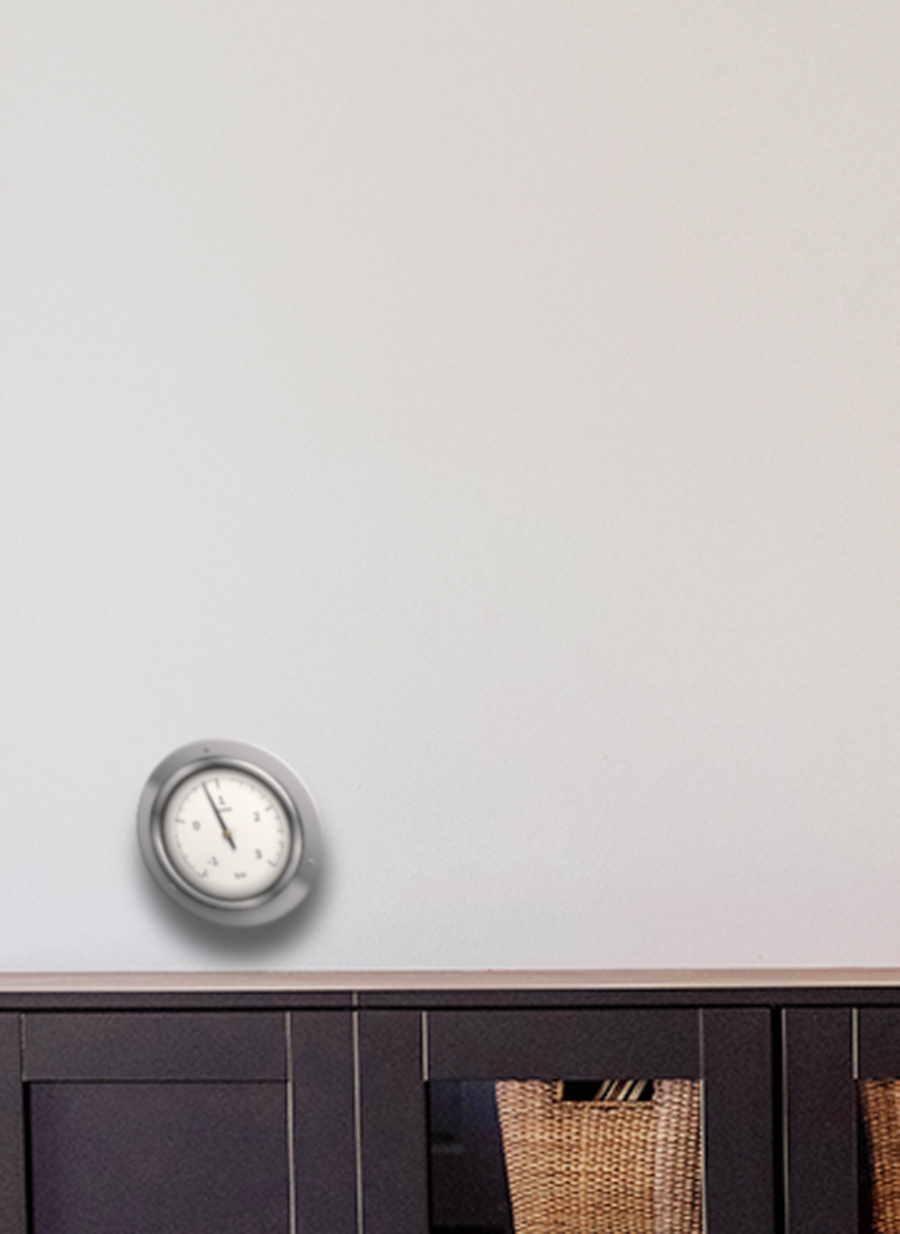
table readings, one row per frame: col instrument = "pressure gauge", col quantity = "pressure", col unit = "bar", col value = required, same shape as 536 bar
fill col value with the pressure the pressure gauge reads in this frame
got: 0.8 bar
